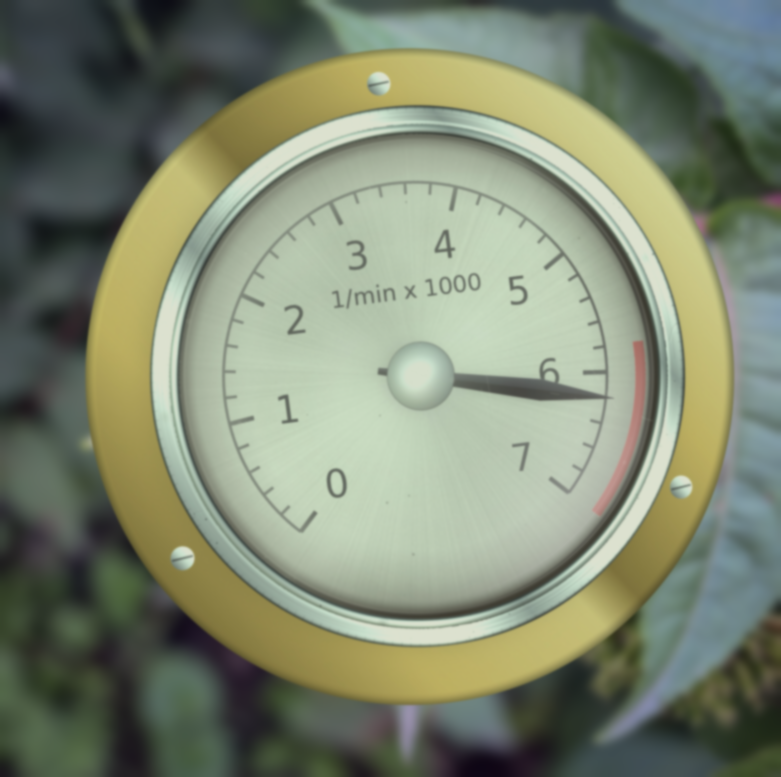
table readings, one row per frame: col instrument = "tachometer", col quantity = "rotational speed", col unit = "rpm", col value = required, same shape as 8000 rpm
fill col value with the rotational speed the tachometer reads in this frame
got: 6200 rpm
